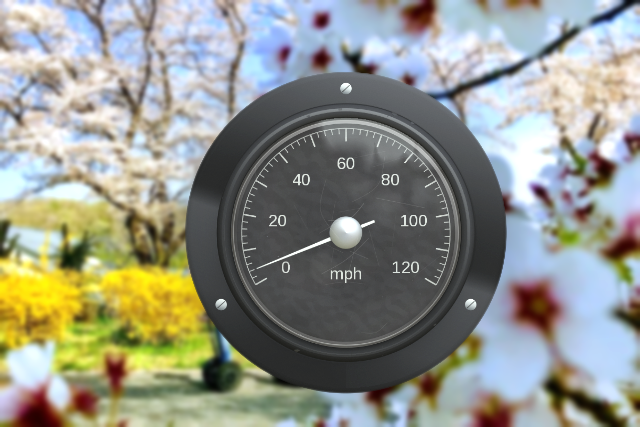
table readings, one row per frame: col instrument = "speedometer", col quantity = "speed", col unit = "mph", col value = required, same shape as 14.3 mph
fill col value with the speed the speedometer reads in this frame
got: 4 mph
